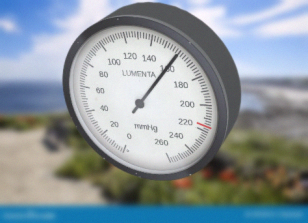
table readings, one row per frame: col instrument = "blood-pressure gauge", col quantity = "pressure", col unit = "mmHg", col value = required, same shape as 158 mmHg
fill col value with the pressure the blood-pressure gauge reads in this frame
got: 160 mmHg
